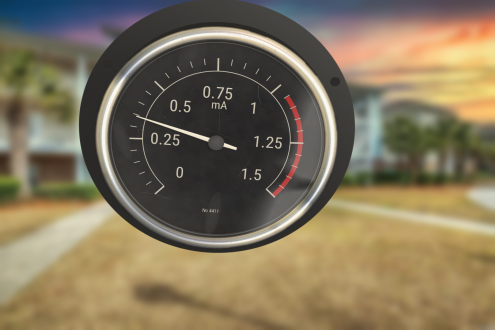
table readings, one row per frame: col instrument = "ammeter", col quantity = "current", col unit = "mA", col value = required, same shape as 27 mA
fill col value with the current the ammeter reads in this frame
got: 0.35 mA
